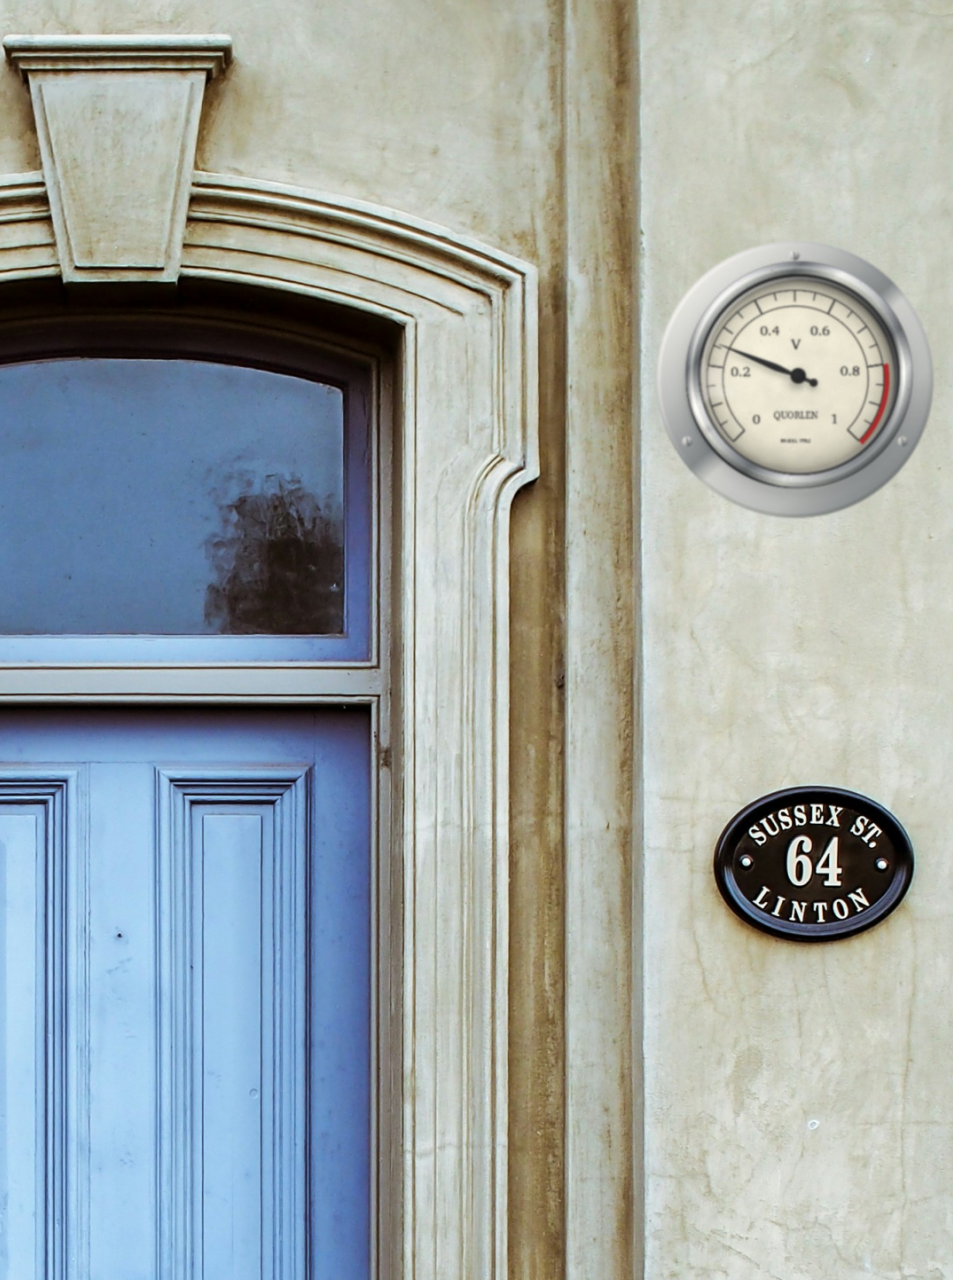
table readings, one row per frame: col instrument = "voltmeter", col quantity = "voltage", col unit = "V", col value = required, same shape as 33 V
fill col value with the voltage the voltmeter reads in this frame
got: 0.25 V
